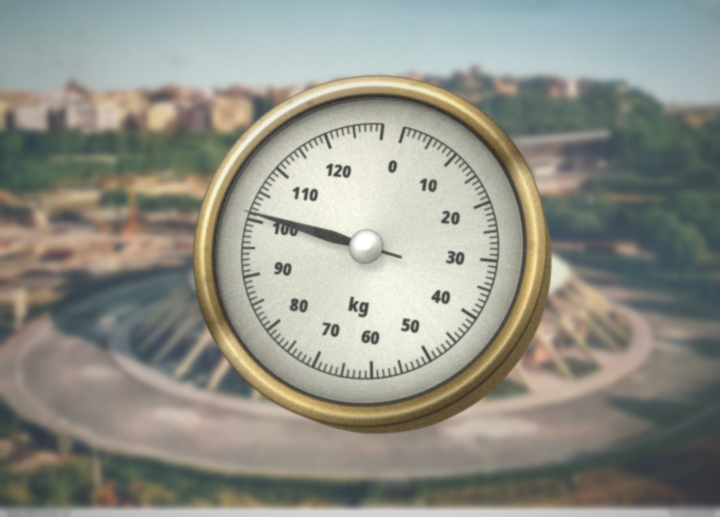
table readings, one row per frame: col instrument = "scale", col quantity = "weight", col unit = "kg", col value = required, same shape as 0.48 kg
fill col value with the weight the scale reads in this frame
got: 101 kg
